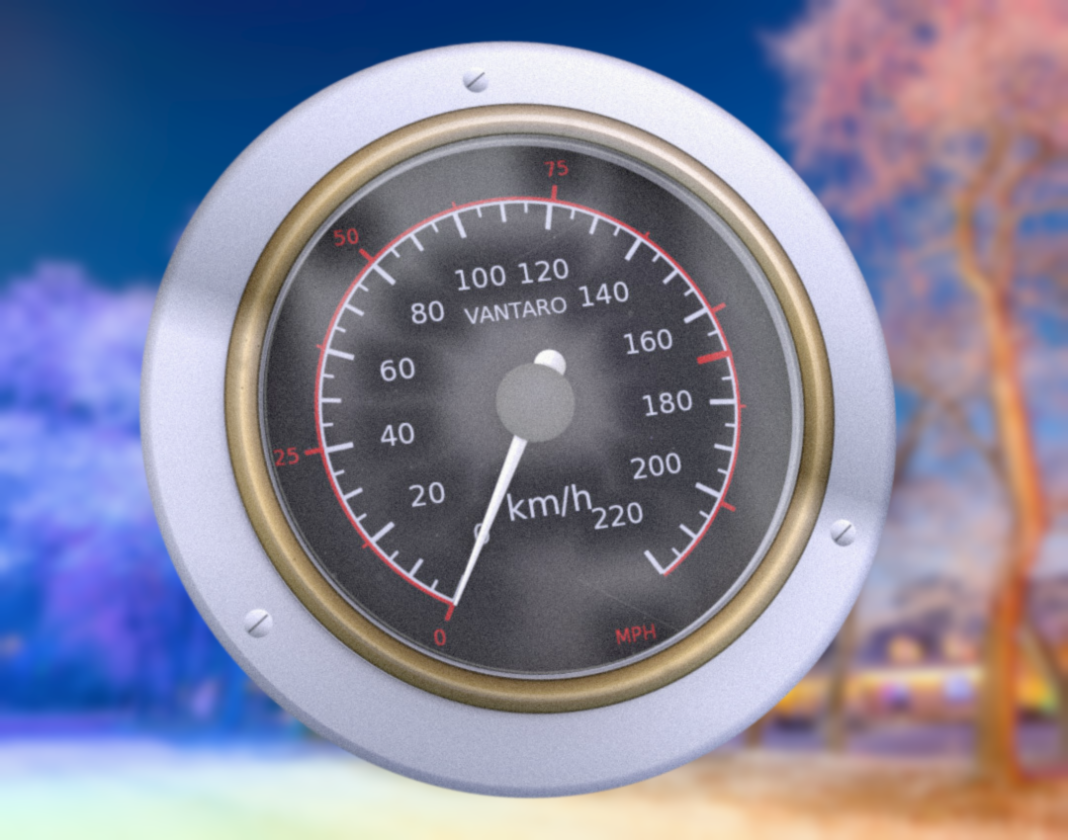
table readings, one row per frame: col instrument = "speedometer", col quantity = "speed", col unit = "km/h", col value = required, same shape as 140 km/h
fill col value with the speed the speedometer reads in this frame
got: 0 km/h
